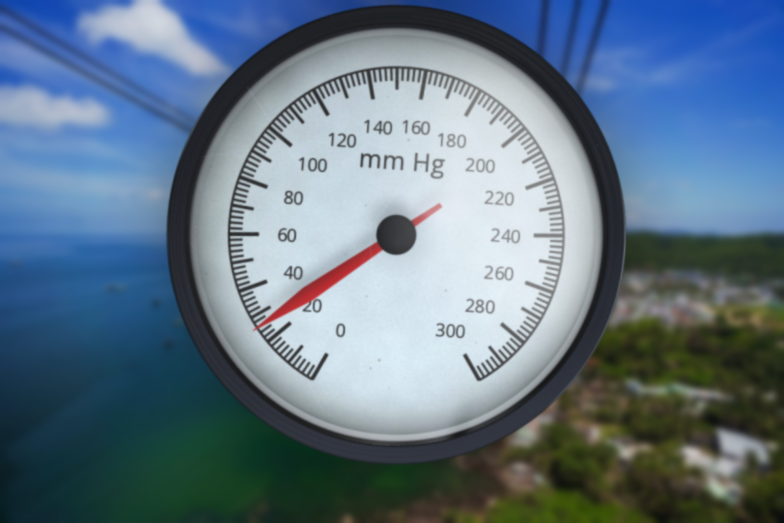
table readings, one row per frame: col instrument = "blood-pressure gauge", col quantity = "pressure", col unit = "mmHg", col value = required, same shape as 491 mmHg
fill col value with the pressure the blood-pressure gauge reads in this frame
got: 26 mmHg
